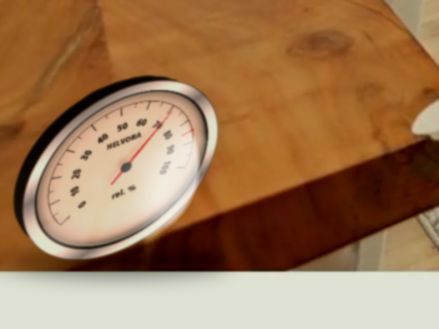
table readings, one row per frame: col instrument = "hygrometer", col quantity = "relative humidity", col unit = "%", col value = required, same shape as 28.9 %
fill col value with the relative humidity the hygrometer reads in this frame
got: 70 %
